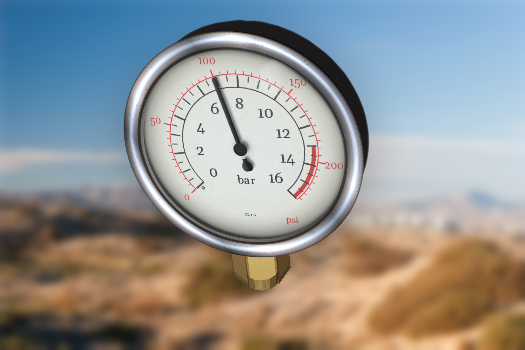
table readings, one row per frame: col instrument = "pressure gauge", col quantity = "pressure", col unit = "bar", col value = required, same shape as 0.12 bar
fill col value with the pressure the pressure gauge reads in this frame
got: 7 bar
